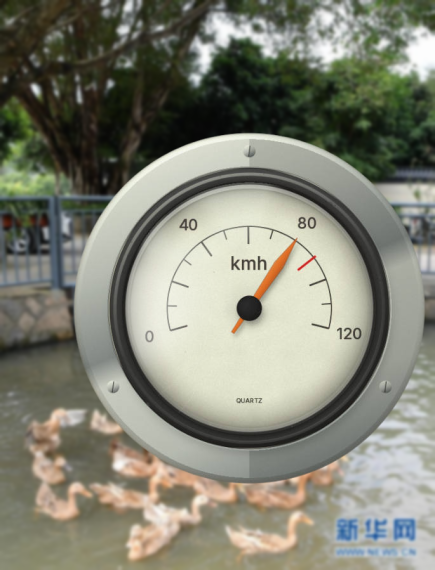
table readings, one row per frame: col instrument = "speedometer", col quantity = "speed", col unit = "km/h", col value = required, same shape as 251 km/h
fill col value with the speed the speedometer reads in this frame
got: 80 km/h
